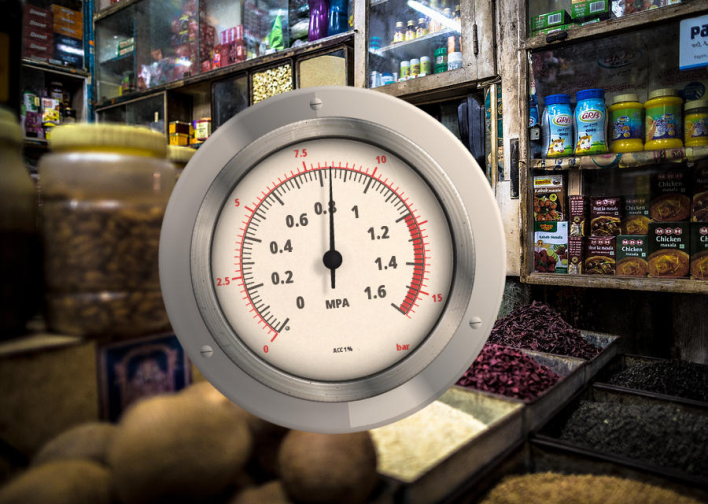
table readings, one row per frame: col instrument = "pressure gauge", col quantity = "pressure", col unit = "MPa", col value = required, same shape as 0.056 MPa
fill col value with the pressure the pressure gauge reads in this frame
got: 0.84 MPa
